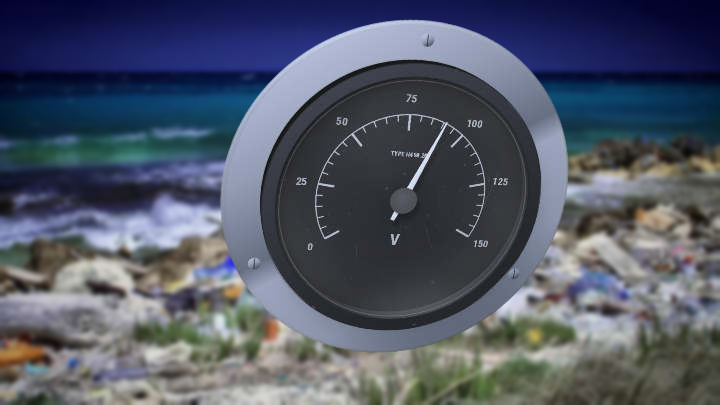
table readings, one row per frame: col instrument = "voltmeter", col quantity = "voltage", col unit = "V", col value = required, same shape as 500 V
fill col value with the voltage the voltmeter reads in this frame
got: 90 V
